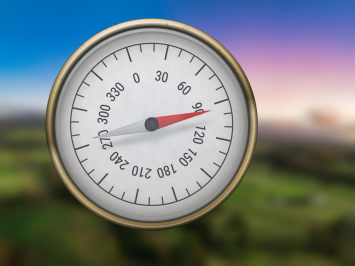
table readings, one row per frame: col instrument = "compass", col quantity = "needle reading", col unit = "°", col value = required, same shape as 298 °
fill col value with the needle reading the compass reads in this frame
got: 95 °
